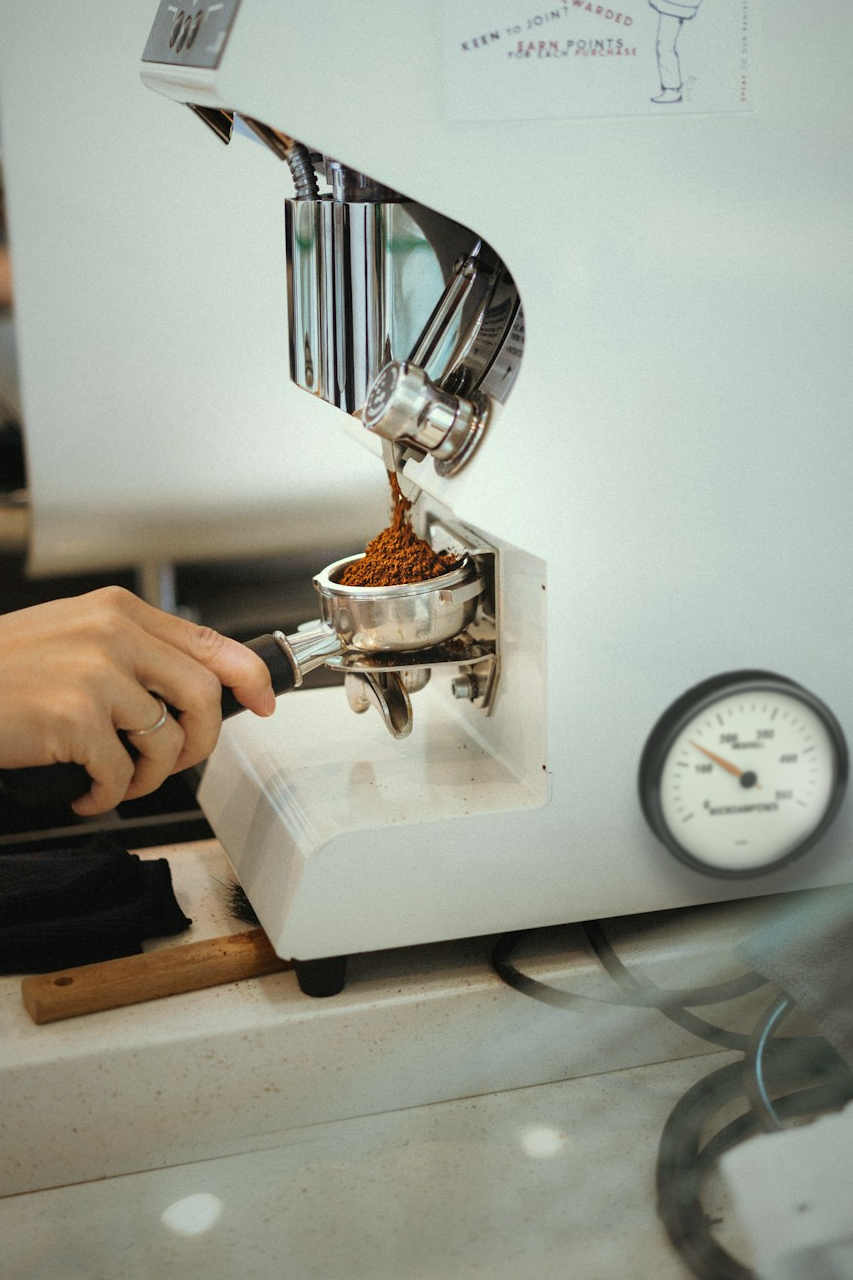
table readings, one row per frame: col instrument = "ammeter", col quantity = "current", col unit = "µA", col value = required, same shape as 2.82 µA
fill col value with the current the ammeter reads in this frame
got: 140 µA
